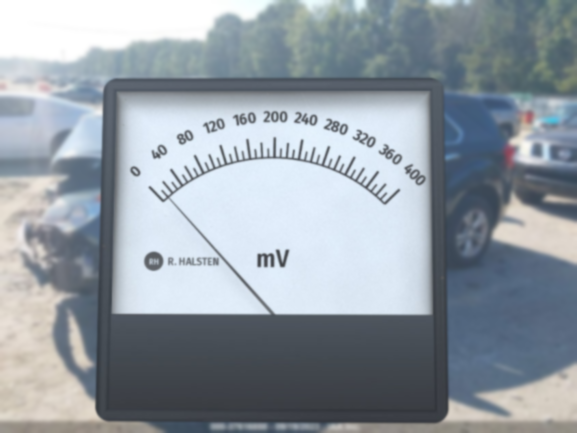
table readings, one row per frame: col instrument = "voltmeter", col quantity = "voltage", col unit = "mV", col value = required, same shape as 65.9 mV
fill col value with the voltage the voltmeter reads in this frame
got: 10 mV
